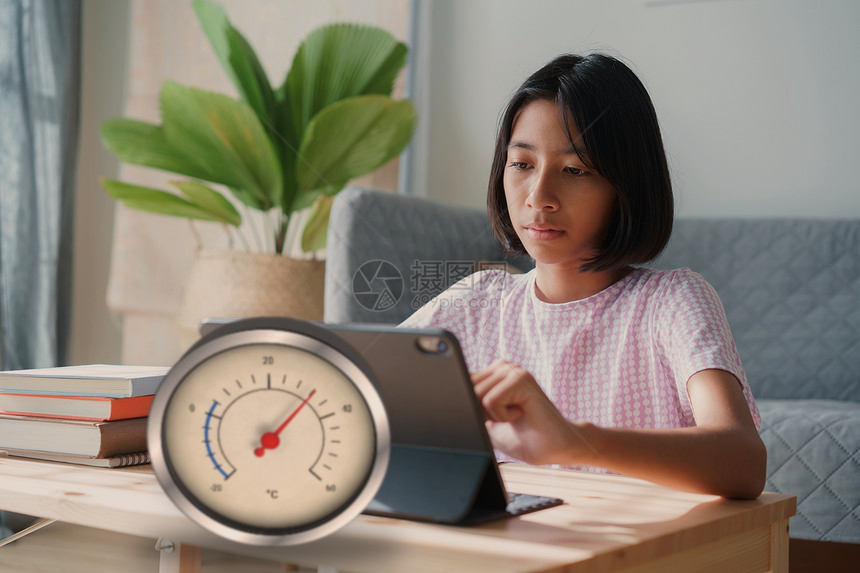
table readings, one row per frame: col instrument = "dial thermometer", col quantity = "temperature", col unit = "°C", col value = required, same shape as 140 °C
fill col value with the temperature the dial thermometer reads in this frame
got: 32 °C
